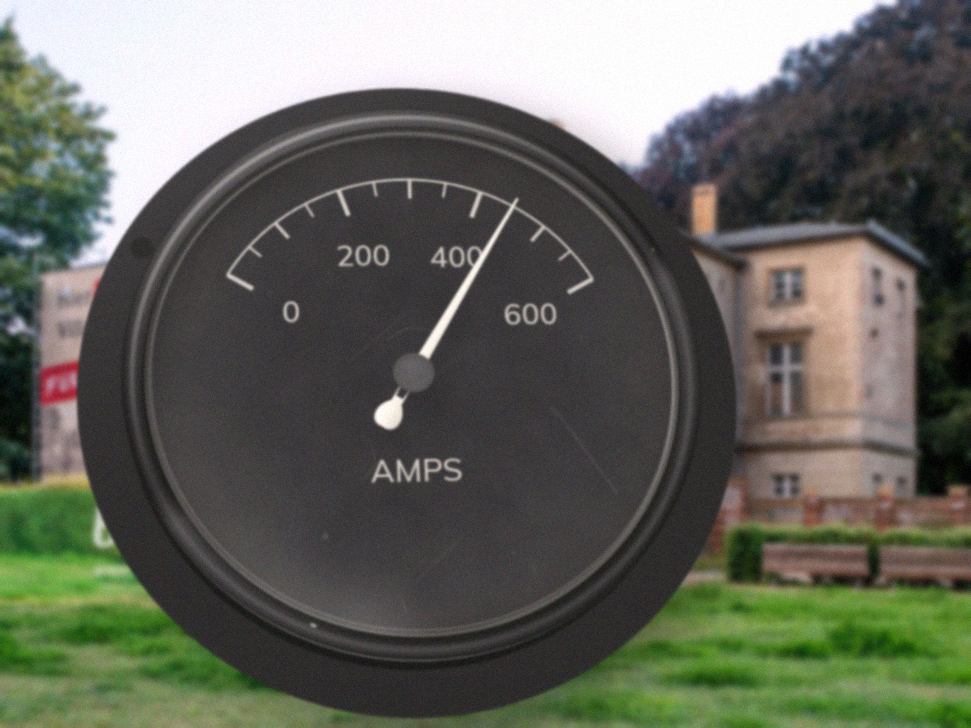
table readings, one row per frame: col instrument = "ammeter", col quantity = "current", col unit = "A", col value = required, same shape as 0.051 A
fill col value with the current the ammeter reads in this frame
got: 450 A
